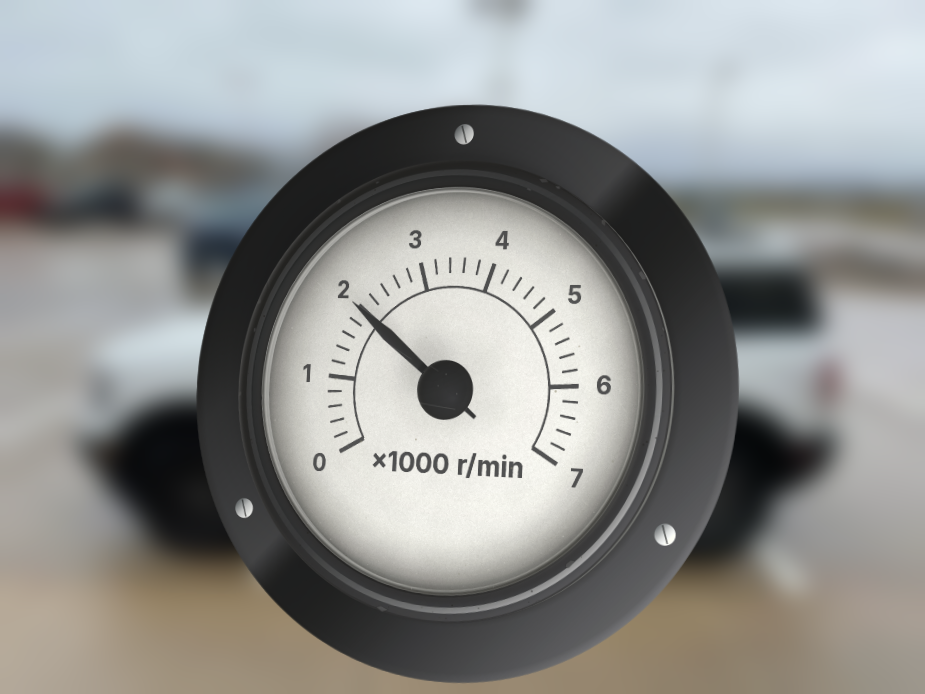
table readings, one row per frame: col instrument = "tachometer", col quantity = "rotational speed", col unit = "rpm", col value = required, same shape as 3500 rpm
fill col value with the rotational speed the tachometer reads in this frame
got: 2000 rpm
